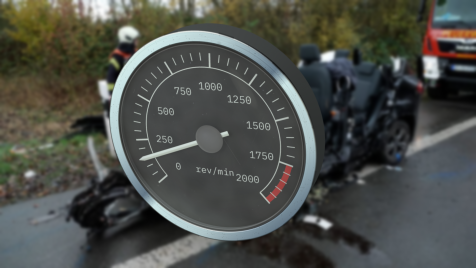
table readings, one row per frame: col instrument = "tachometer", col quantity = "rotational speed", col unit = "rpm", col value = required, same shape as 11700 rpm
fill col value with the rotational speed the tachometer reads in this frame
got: 150 rpm
